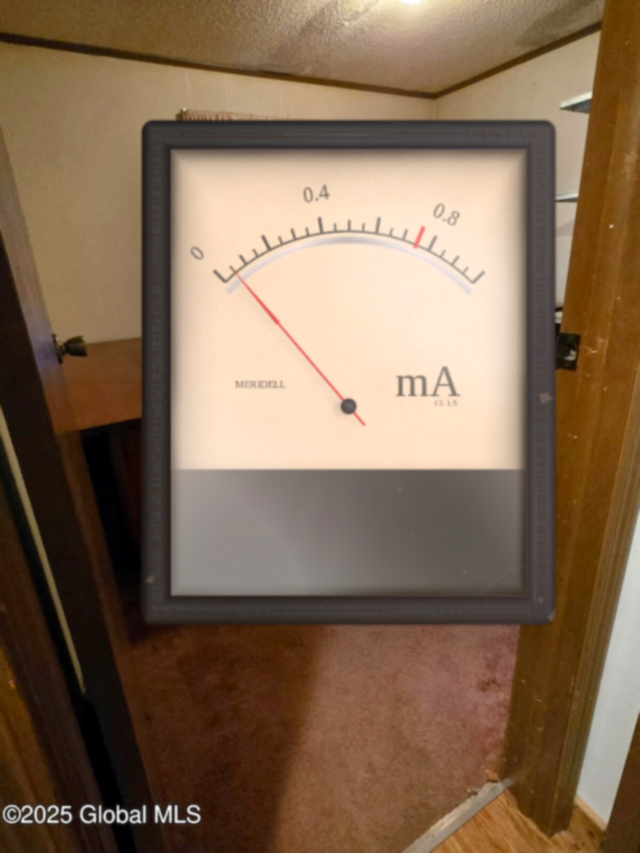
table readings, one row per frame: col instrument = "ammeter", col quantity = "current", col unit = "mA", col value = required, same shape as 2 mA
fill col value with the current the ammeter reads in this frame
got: 0.05 mA
